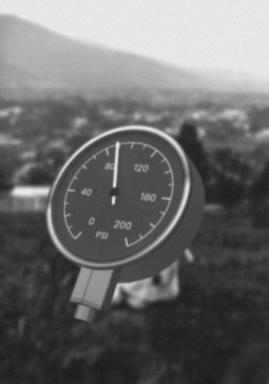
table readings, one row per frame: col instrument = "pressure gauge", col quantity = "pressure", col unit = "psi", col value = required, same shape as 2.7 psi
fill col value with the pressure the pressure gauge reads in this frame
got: 90 psi
